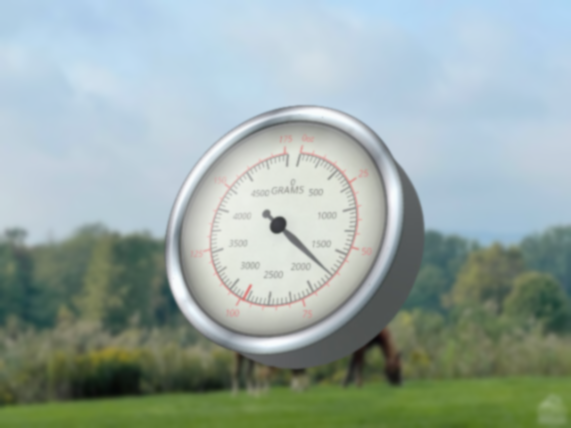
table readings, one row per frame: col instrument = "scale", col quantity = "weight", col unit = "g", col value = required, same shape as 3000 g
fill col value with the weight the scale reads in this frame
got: 1750 g
